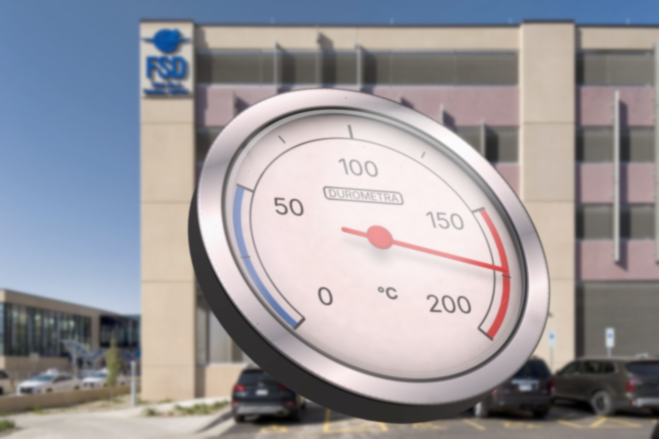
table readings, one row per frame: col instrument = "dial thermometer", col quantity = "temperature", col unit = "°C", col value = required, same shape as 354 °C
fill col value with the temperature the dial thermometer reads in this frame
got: 175 °C
